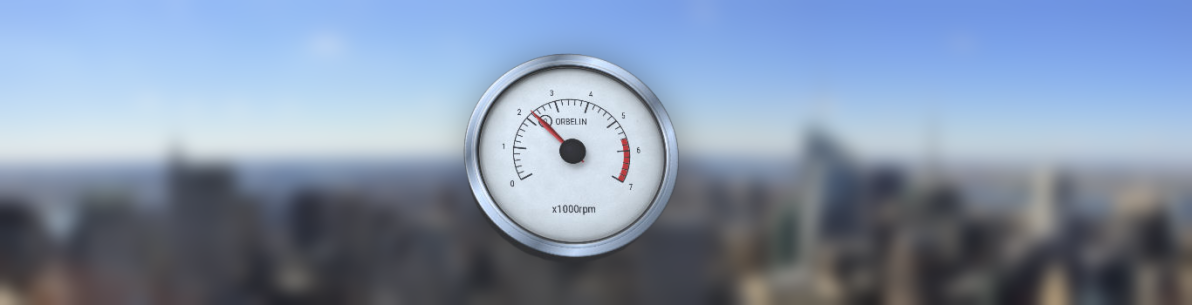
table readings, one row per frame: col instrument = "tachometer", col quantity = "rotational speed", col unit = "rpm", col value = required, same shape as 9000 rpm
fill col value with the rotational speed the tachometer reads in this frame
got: 2200 rpm
